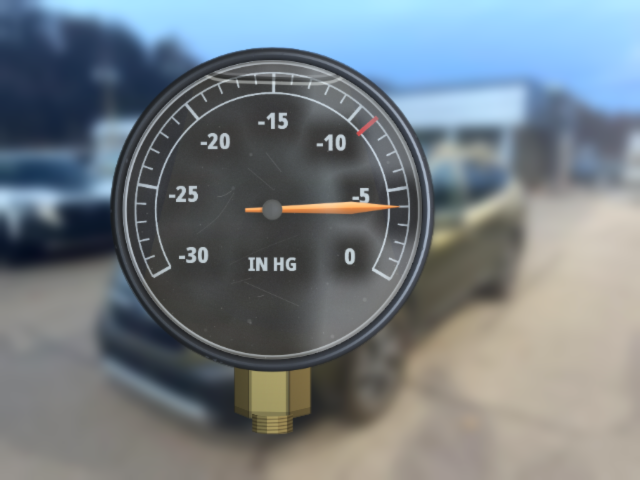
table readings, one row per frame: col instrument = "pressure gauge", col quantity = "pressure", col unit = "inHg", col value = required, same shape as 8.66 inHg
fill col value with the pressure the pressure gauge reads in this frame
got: -4 inHg
